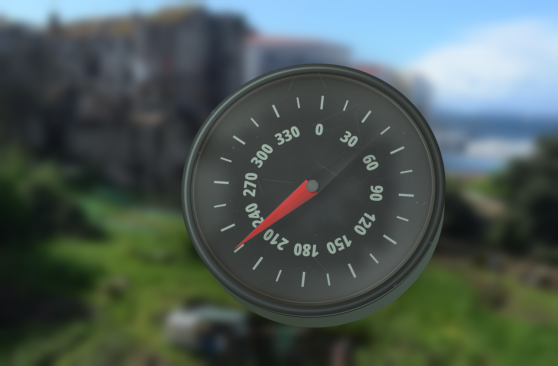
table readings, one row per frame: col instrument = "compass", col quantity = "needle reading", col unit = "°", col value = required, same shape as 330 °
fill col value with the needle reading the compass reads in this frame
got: 225 °
